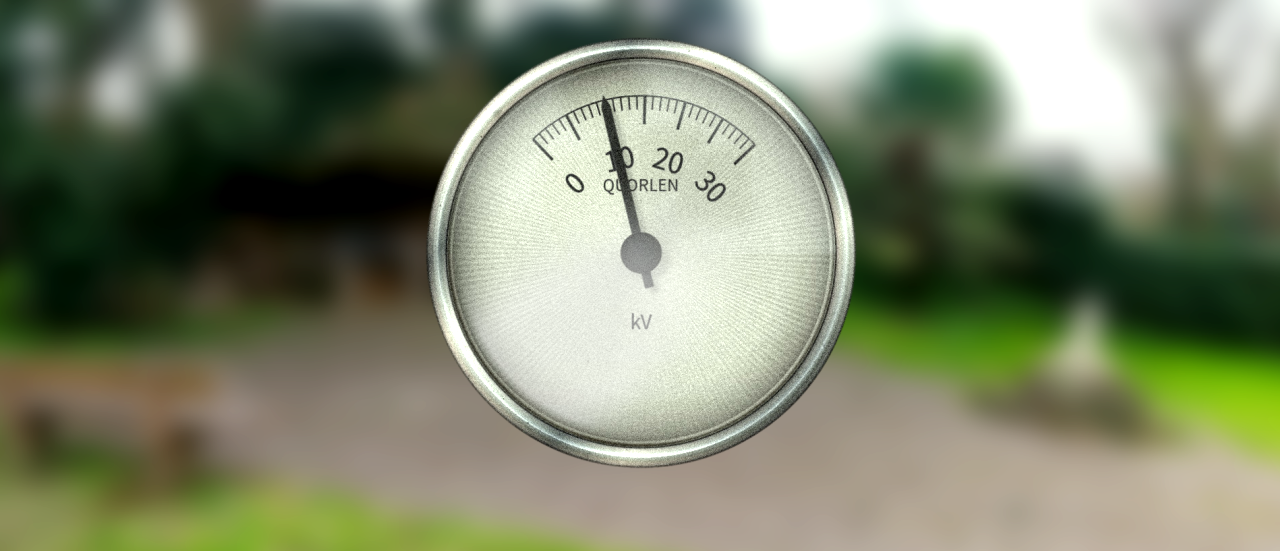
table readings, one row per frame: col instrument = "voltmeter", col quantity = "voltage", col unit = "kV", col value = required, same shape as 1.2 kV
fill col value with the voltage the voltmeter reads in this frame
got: 10 kV
